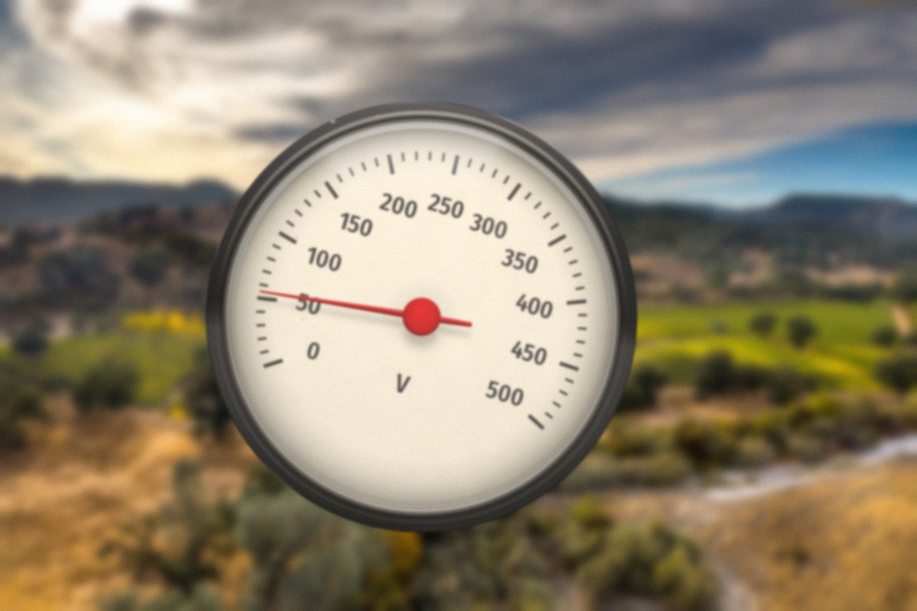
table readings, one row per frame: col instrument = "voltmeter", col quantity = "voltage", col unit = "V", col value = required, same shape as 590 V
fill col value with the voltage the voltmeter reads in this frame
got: 55 V
